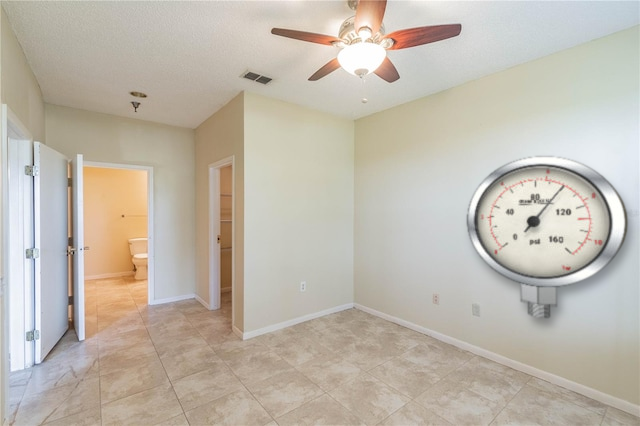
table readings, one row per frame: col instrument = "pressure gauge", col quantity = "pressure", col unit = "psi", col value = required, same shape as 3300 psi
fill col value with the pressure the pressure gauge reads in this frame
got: 100 psi
